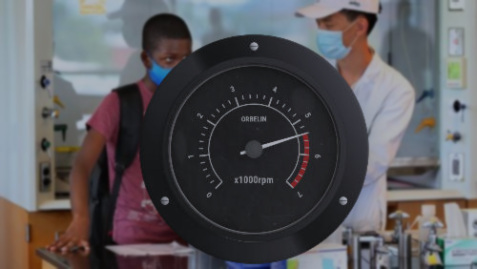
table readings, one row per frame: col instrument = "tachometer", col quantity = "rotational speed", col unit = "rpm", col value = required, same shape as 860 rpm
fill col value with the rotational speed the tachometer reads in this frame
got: 5400 rpm
